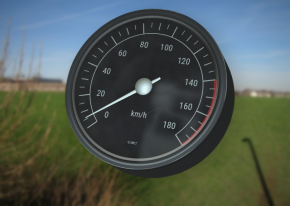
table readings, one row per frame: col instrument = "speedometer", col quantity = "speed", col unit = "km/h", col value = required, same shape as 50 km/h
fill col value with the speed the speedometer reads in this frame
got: 5 km/h
